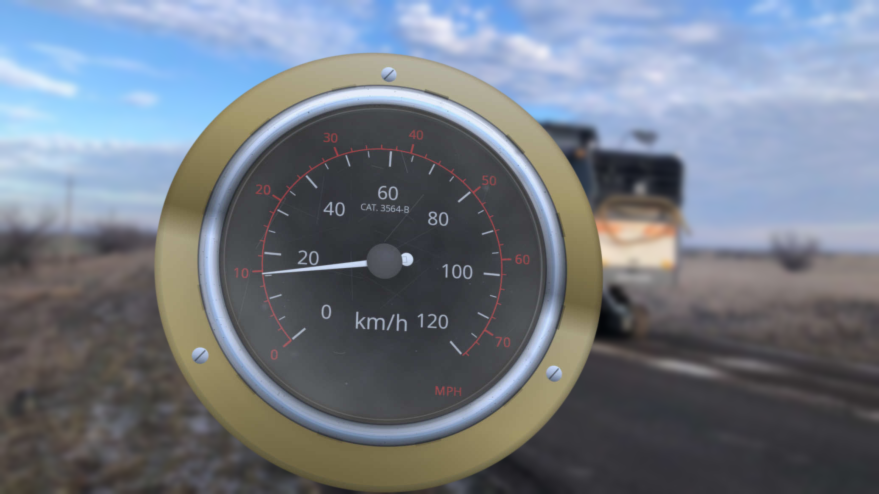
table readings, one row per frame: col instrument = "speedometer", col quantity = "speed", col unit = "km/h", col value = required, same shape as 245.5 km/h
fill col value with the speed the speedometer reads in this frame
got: 15 km/h
